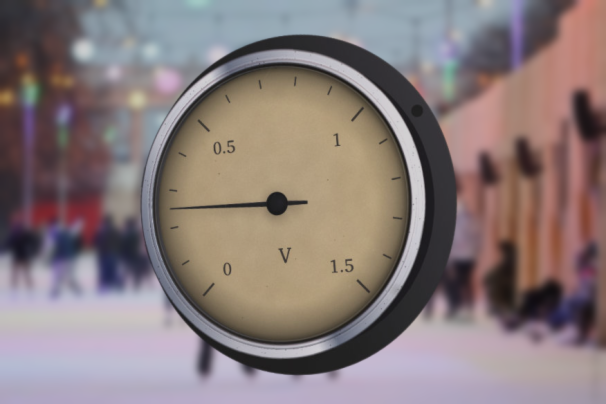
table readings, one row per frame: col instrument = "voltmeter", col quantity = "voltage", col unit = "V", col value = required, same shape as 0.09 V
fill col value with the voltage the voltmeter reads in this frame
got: 0.25 V
